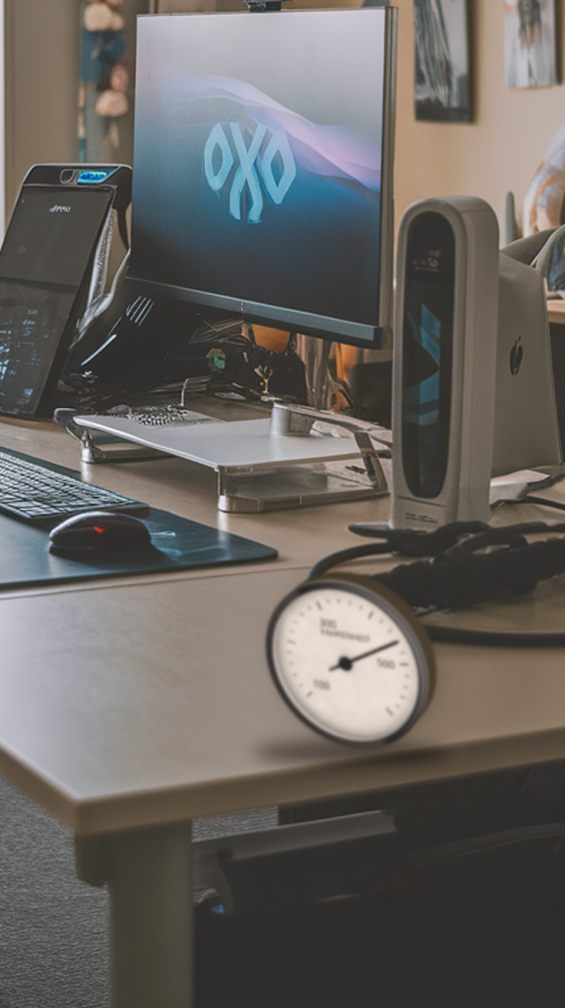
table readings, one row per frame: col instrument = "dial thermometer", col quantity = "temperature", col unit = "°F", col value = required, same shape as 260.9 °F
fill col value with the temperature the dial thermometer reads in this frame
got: 460 °F
